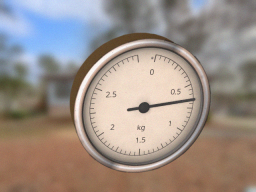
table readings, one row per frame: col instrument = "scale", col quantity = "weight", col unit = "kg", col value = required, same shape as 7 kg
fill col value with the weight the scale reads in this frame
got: 0.65 kg
